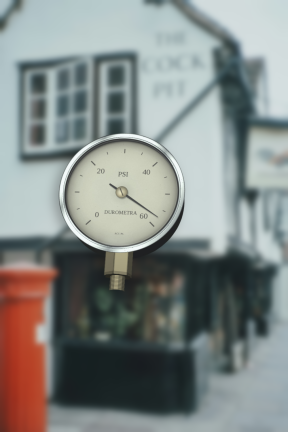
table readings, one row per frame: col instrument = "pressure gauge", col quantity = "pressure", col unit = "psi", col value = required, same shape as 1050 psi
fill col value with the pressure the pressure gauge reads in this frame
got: 57.5 psi
